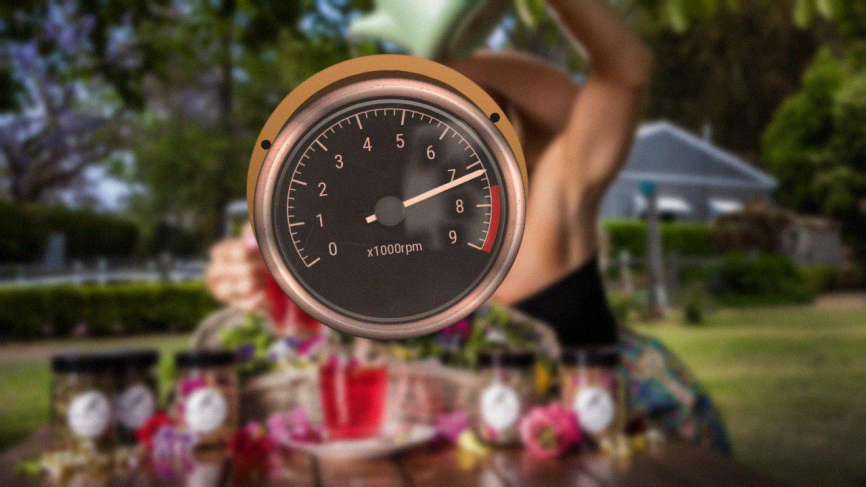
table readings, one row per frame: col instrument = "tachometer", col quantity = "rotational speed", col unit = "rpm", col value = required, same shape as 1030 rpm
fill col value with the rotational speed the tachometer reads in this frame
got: 7200 rpm
